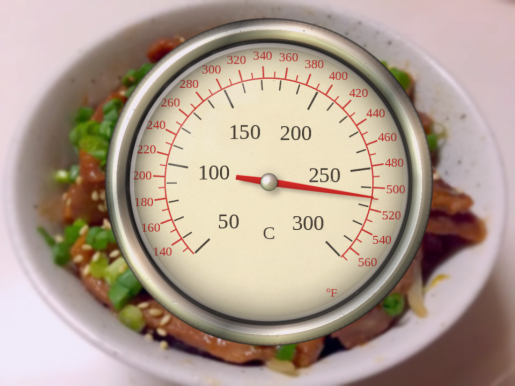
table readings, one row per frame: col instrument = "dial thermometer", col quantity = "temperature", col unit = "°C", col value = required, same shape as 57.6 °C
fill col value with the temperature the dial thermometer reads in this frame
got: 265 °C
